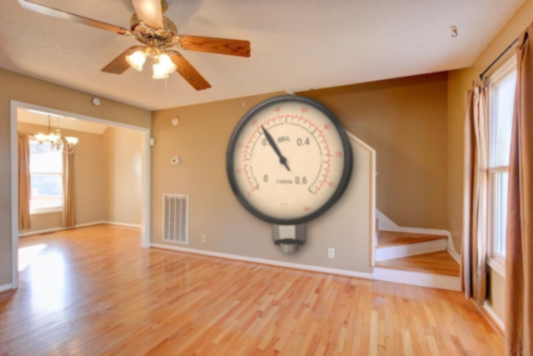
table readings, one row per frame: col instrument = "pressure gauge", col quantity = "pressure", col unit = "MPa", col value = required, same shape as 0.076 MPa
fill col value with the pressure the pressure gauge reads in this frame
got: 0.22 MPa
